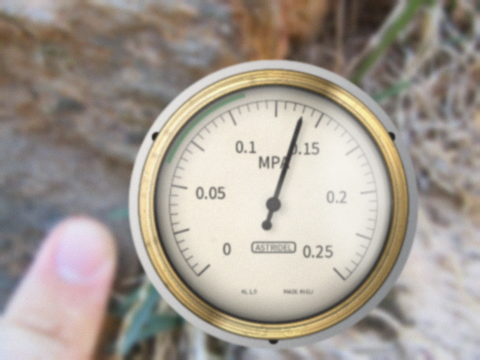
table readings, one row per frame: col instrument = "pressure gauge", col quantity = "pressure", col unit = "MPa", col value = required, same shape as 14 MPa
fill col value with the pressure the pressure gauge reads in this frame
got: 0.14 MPa
